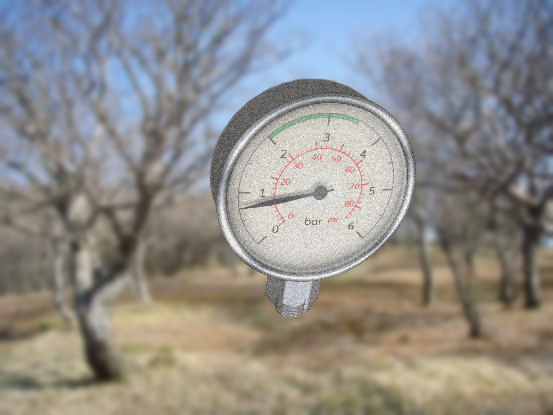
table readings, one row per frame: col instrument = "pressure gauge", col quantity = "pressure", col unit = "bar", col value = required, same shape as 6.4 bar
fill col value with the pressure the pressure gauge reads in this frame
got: 0.75 bar
